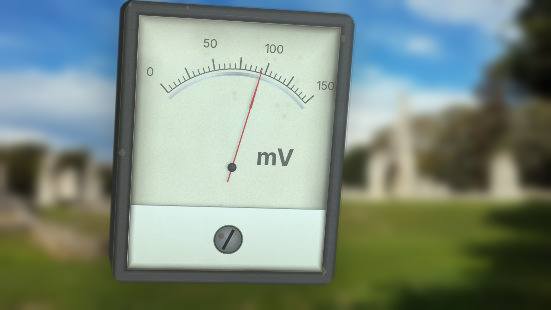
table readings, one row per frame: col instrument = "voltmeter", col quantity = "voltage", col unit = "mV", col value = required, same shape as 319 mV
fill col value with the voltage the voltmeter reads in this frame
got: 95 mV
